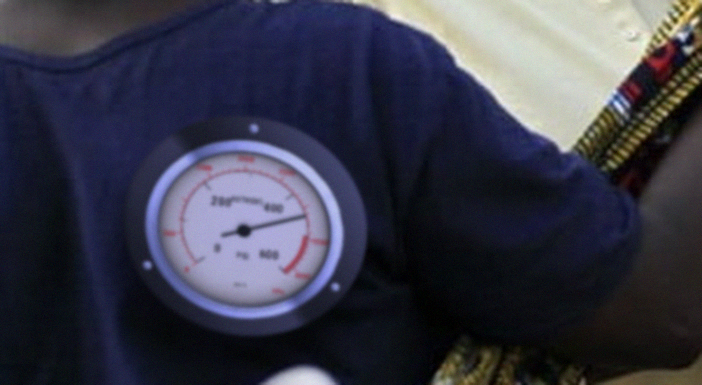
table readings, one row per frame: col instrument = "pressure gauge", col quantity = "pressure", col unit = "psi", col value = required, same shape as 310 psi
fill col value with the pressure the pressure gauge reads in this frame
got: 450 psi
